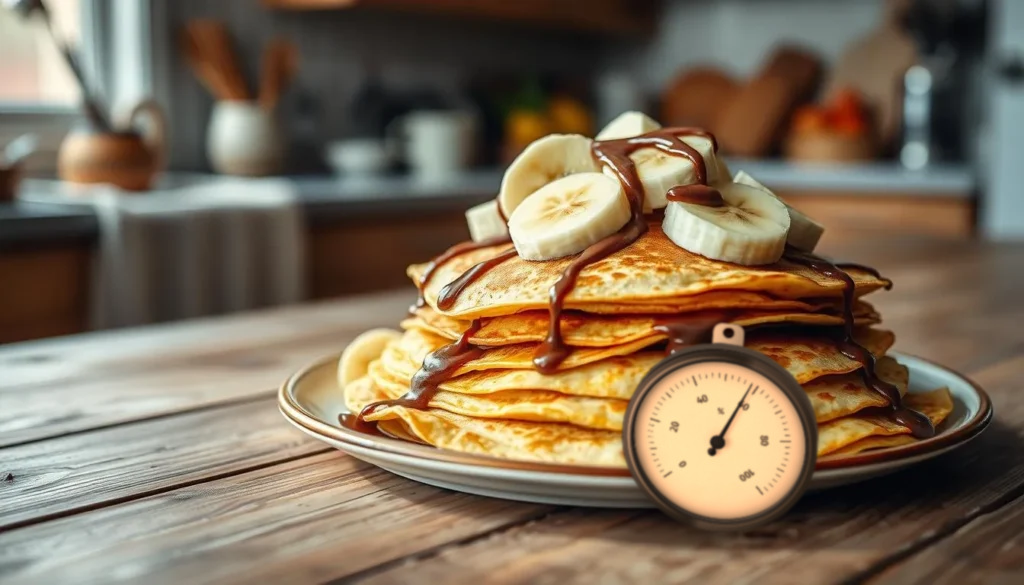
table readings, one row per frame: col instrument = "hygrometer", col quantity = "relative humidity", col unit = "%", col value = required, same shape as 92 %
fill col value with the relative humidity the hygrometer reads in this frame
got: 58 %
